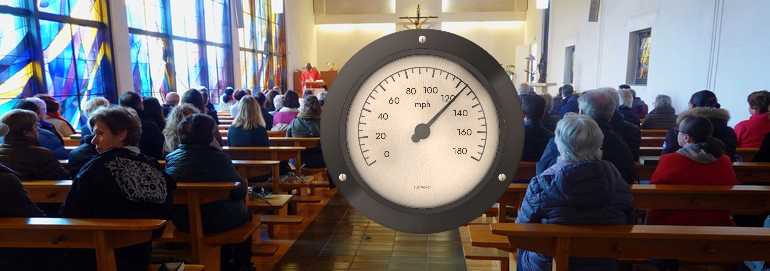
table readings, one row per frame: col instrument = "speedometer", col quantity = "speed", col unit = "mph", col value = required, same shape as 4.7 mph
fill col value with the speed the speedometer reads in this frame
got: 125 mph
